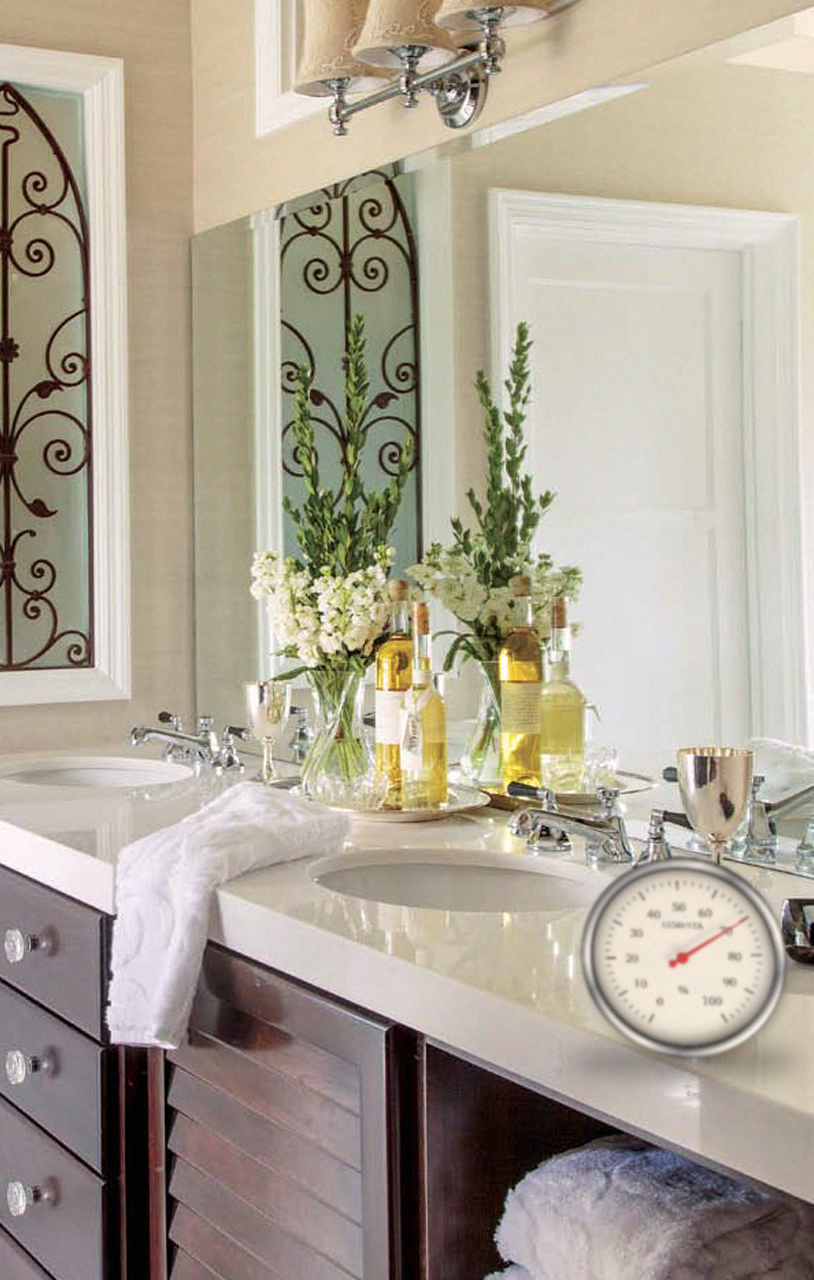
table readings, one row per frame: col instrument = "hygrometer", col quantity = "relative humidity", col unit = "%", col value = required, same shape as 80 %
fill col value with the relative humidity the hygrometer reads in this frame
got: 70 %
